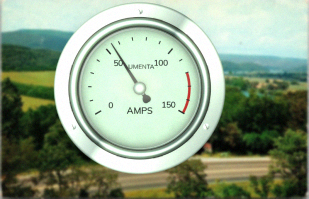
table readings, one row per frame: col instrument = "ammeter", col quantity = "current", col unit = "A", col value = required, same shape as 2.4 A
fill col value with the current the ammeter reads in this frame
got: 55 A
